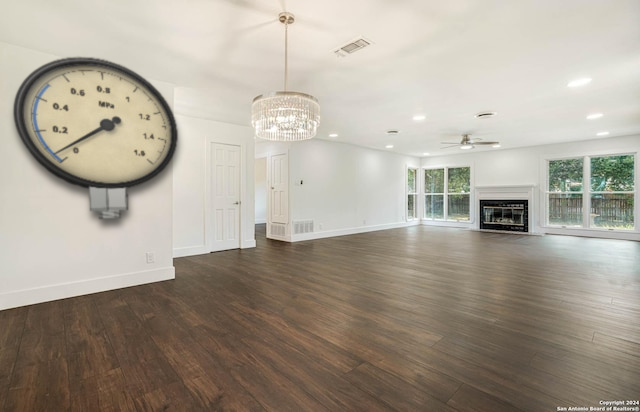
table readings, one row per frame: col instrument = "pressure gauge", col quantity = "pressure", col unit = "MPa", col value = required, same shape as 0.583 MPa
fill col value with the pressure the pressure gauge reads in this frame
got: 0.05 MPa
